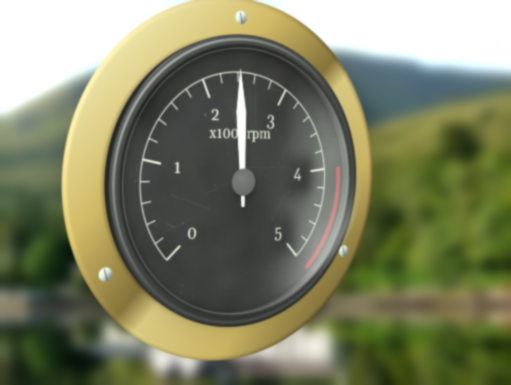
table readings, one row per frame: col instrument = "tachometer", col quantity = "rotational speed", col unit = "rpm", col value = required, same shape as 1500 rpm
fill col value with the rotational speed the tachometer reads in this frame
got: 2400 rpm
